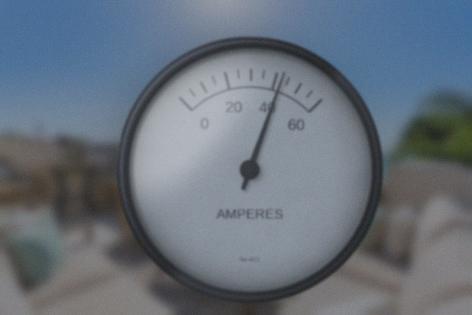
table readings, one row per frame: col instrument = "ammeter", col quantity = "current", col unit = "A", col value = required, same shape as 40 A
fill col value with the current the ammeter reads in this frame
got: 42.5 A
